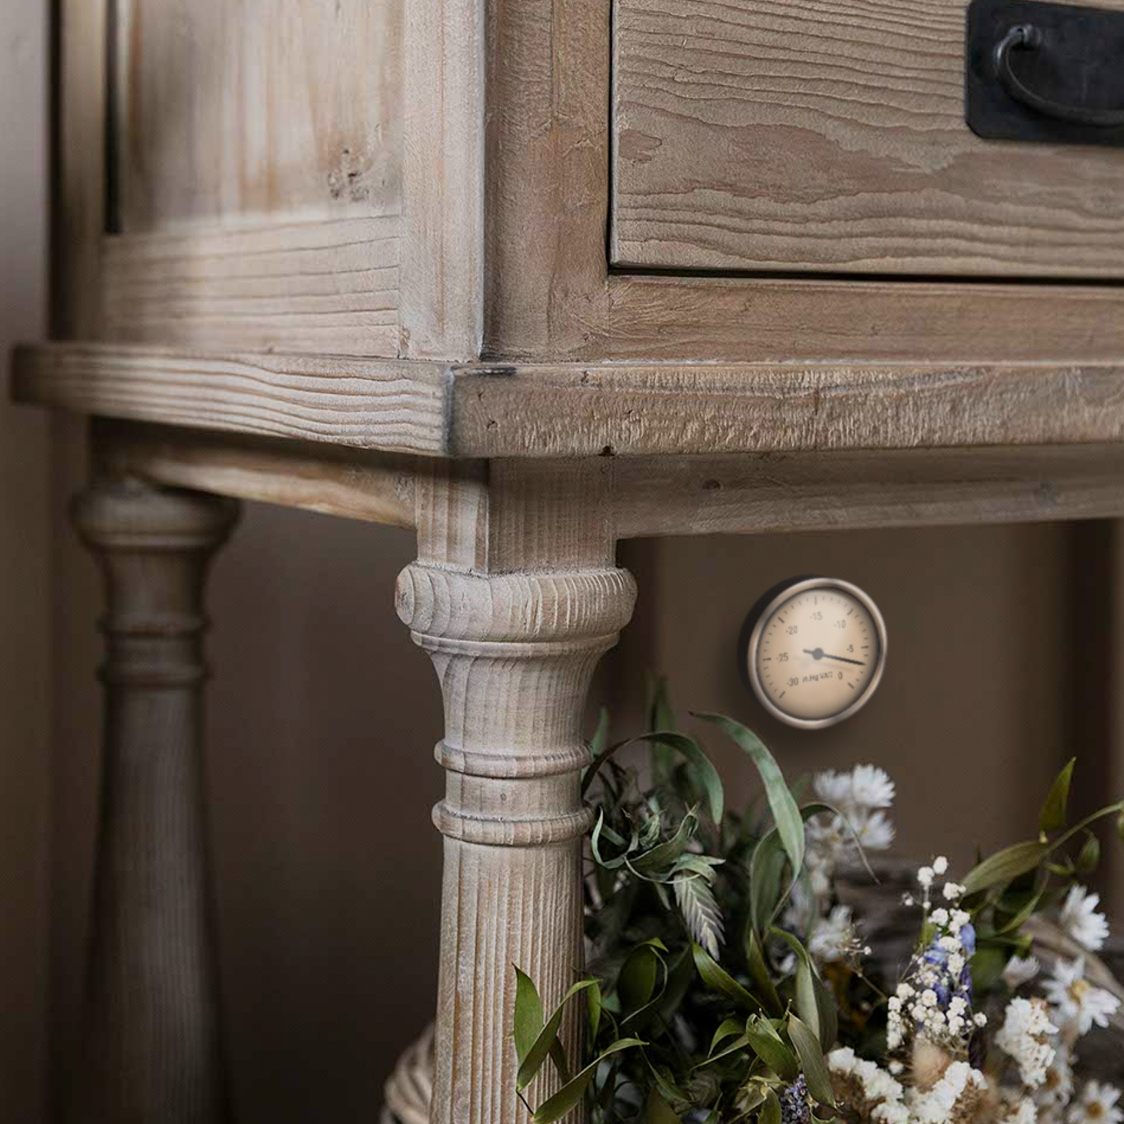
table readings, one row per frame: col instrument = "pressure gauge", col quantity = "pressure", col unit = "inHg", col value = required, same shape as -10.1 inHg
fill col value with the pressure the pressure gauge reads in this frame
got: -3 inHg
